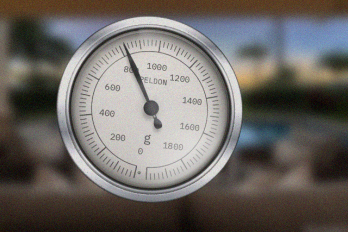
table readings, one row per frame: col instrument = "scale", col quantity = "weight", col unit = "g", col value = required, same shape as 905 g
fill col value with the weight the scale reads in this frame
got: 820 g
